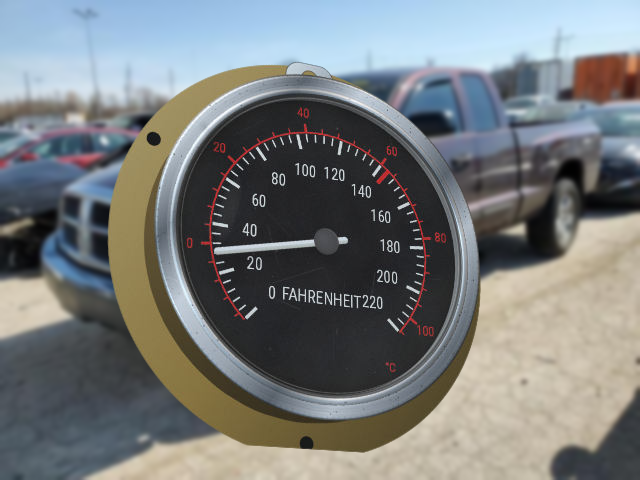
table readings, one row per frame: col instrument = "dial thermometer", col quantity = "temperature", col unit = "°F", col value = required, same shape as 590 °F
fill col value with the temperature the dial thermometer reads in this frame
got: 28 °F
